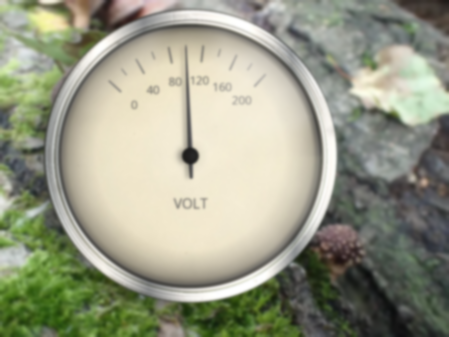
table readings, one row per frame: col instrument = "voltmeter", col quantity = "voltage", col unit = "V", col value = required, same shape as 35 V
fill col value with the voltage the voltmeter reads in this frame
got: 100 V
